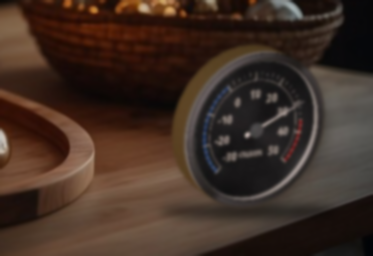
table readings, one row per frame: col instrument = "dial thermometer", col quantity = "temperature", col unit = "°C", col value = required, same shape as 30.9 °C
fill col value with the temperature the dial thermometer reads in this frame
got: 30 °C
